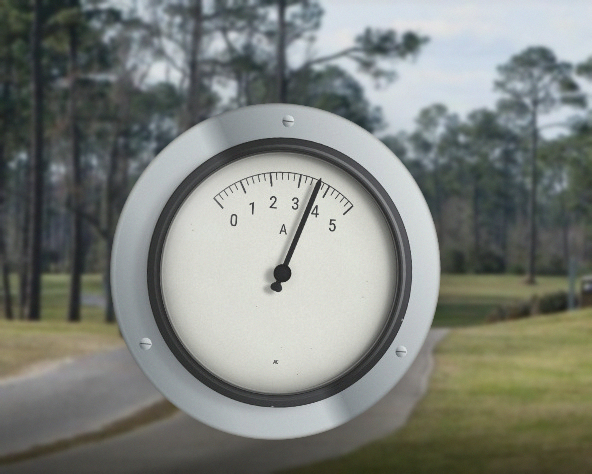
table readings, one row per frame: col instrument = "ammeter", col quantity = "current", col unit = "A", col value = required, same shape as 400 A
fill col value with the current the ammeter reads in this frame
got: 3.6 A
